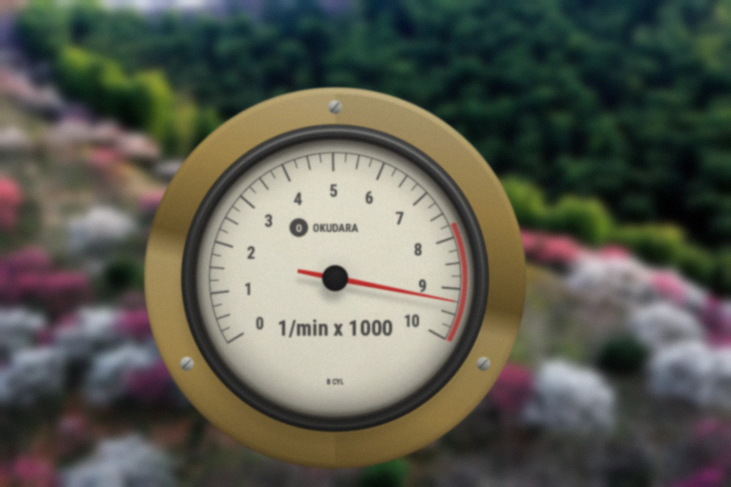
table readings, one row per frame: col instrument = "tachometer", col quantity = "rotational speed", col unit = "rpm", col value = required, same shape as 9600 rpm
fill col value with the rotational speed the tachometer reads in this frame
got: 9250 rpm
